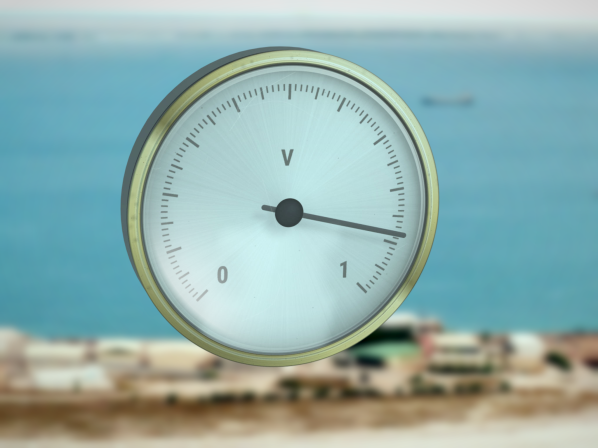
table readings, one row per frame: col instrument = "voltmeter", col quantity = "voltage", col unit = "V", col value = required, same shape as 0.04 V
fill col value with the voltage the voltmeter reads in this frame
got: 0.88 V
